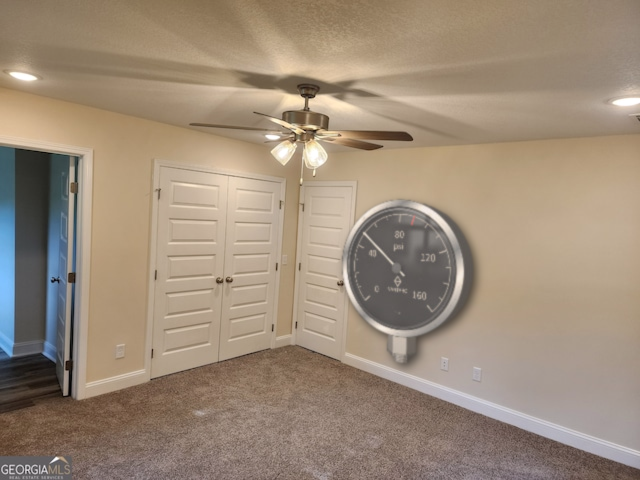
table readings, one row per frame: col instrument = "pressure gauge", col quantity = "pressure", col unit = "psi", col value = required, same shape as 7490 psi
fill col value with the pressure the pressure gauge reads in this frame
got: 50 psi
